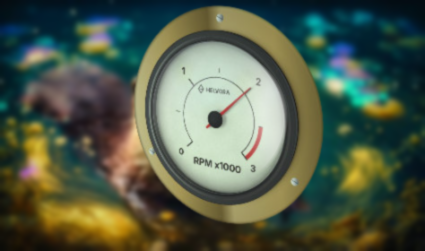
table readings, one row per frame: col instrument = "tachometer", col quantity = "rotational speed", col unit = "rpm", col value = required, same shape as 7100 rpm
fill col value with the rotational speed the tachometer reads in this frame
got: 2000 rpm
